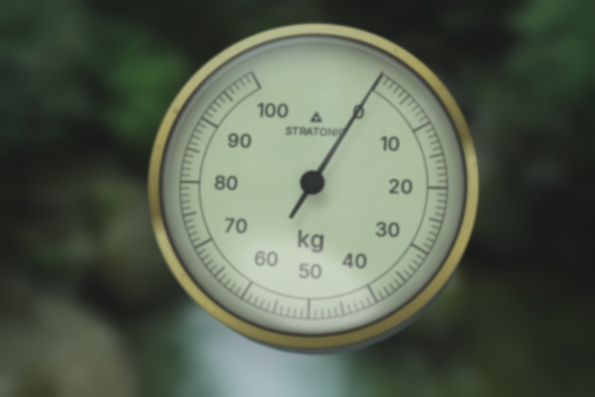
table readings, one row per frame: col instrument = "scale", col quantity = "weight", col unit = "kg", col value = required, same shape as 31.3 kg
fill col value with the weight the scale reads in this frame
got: 0 kg
